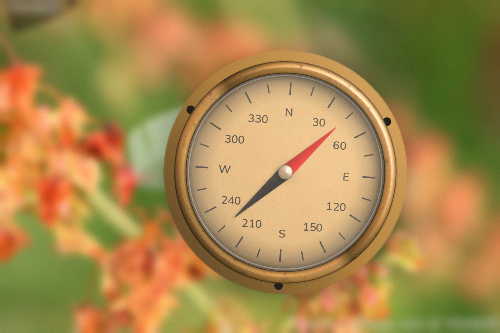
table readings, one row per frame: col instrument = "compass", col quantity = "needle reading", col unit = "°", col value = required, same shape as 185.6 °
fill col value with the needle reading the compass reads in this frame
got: 45 °
